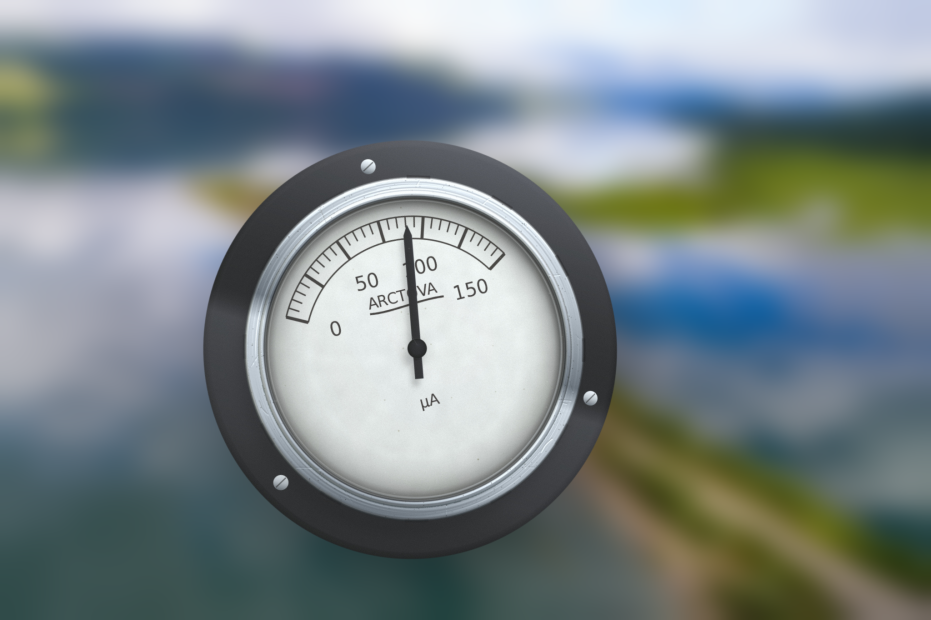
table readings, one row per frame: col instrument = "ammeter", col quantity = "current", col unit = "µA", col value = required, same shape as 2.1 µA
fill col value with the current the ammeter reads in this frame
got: 90 µA
